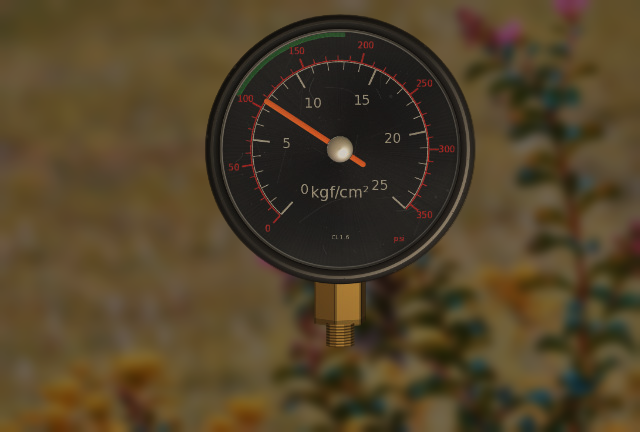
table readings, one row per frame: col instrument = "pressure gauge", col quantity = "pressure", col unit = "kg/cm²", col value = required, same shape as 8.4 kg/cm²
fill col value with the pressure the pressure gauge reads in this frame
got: 7.5 kg/cm²
